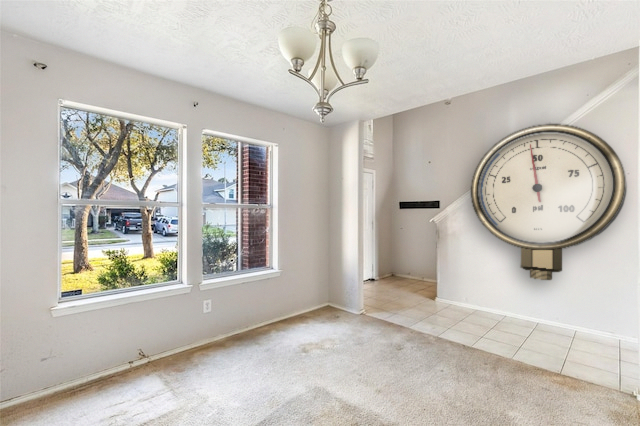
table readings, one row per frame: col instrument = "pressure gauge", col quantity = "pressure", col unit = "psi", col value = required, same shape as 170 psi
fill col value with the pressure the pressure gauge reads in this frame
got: 47.5 psi
